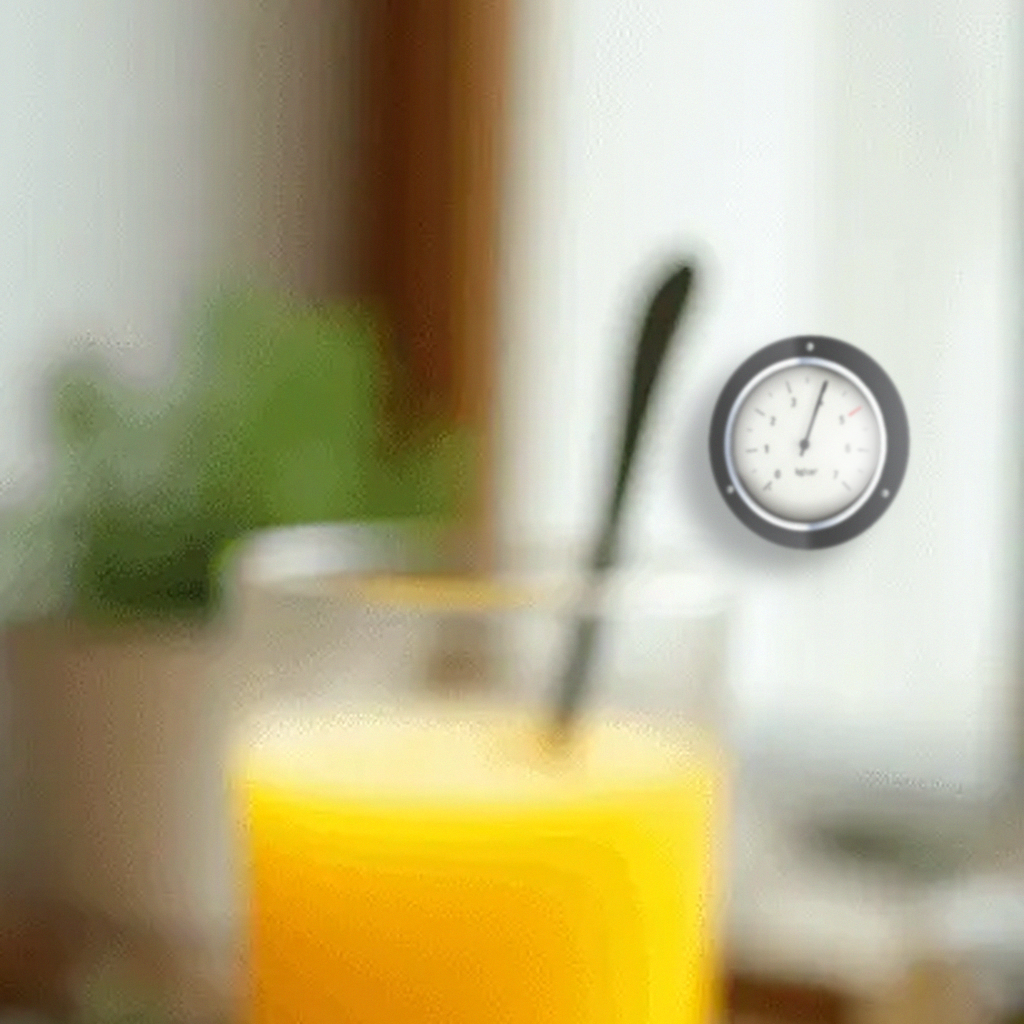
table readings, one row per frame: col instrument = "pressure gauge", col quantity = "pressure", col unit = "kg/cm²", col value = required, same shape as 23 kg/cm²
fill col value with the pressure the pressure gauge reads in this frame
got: 4 kg/cm²
